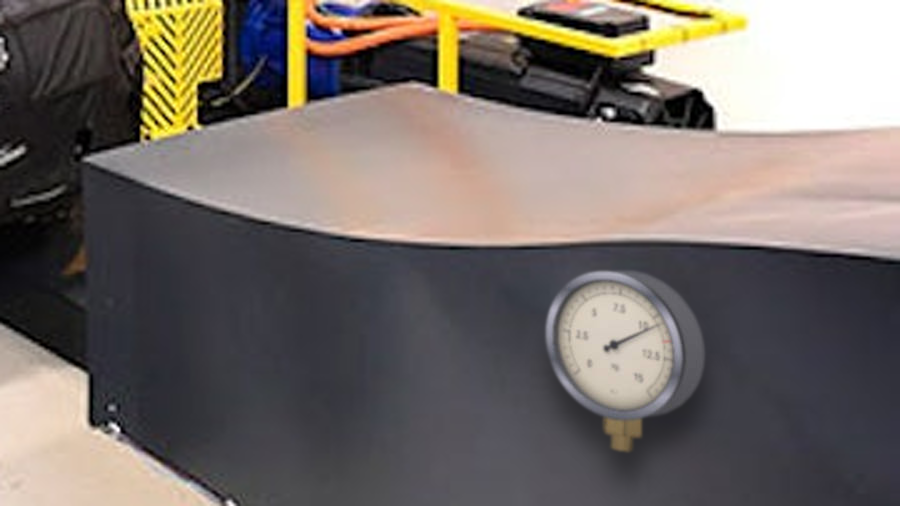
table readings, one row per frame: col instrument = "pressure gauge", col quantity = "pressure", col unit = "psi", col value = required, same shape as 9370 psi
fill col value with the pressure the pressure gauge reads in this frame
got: 10.5 psi
